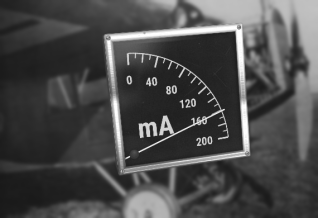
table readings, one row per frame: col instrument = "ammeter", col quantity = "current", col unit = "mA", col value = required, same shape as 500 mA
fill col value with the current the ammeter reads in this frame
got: 160 mA
